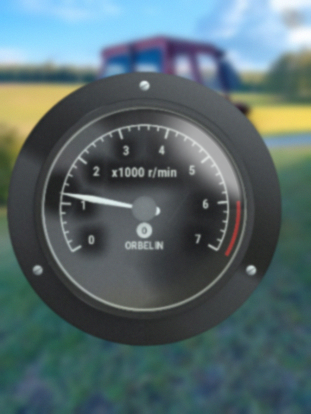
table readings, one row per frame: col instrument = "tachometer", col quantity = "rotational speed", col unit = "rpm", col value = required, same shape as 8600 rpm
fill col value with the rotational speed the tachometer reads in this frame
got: 1200 rpm
